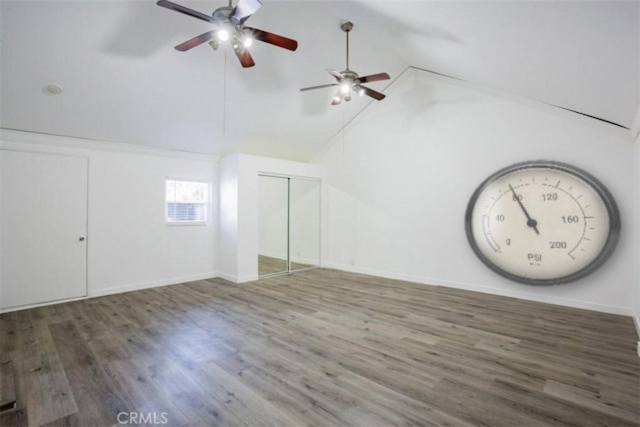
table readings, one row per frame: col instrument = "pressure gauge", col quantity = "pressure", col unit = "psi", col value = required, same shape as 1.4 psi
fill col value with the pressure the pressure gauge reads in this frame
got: 80 psi
